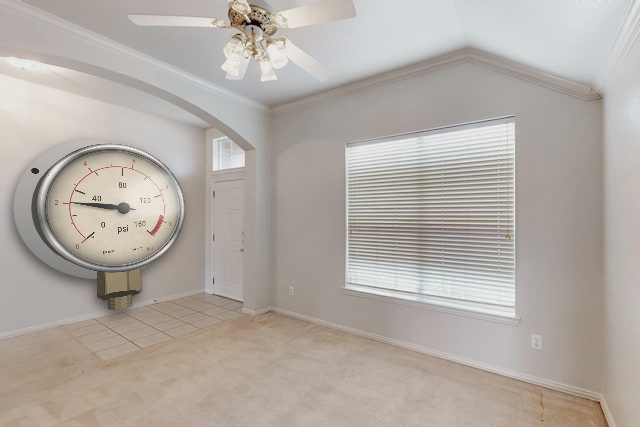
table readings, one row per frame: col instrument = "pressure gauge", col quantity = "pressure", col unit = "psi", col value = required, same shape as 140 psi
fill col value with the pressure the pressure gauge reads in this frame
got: 30 psi
